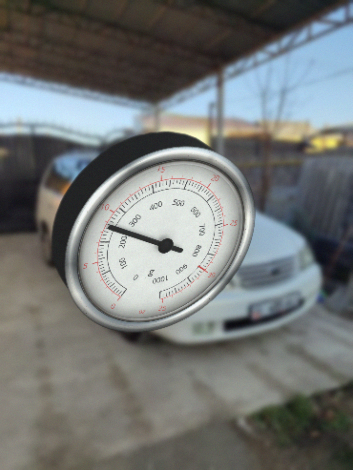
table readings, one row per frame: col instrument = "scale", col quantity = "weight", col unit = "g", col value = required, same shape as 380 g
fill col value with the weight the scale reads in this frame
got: 250 g
